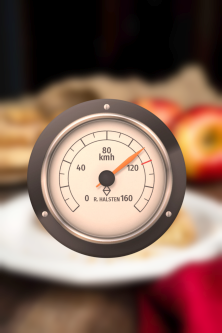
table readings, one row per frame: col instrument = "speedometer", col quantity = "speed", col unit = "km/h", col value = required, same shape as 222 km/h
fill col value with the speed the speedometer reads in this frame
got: 110 km/h
